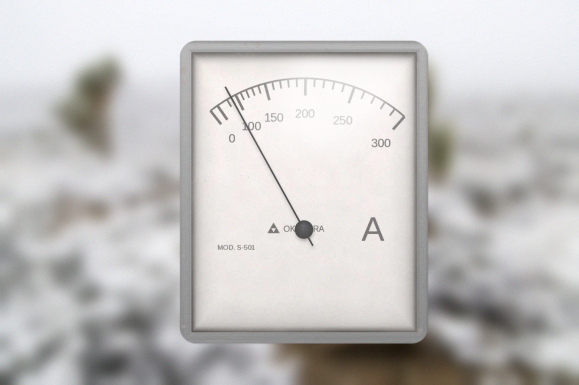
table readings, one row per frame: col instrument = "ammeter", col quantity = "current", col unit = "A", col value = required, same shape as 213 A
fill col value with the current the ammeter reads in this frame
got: 90 A
